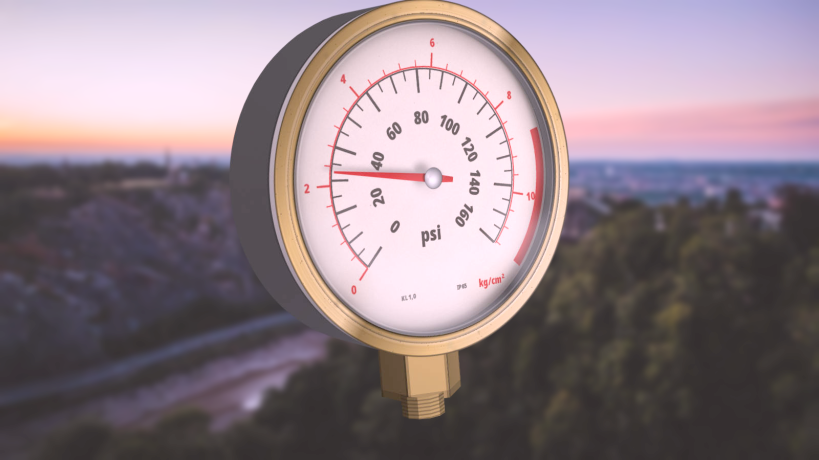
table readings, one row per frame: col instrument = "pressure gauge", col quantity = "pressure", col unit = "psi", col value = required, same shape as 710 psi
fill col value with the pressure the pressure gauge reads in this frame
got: 32.5 psi
